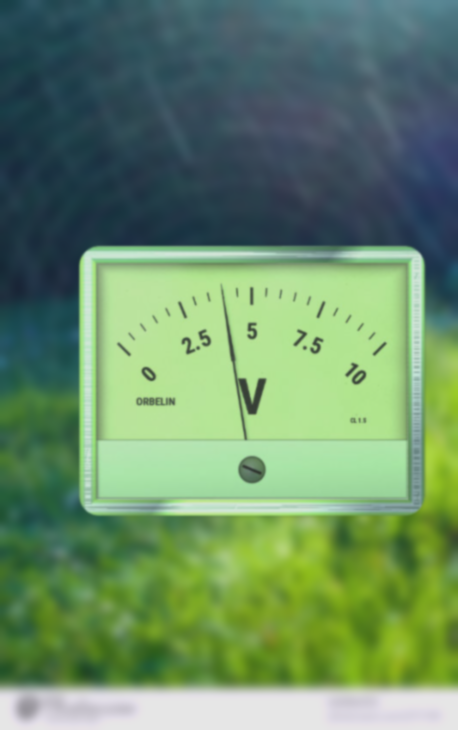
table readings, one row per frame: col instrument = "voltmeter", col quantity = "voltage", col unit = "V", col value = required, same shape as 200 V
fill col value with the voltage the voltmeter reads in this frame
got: 4 V
